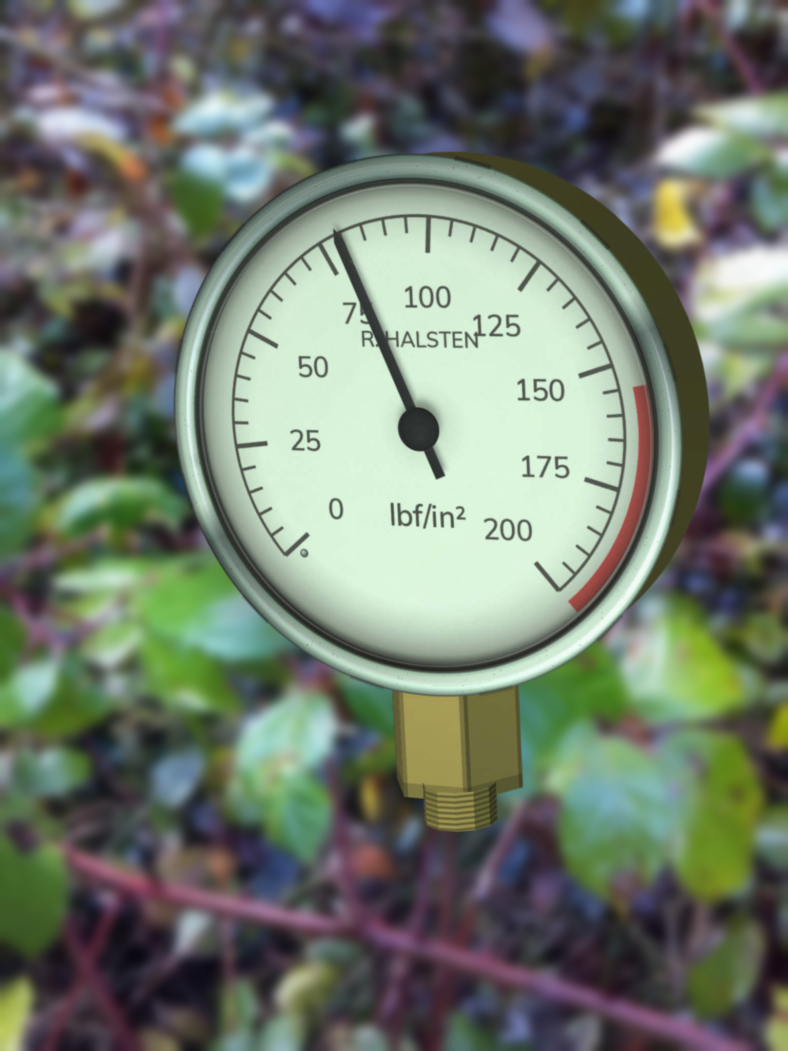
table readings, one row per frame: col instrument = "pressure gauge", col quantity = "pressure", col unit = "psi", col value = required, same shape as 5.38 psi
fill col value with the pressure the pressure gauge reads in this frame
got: 80 psi
